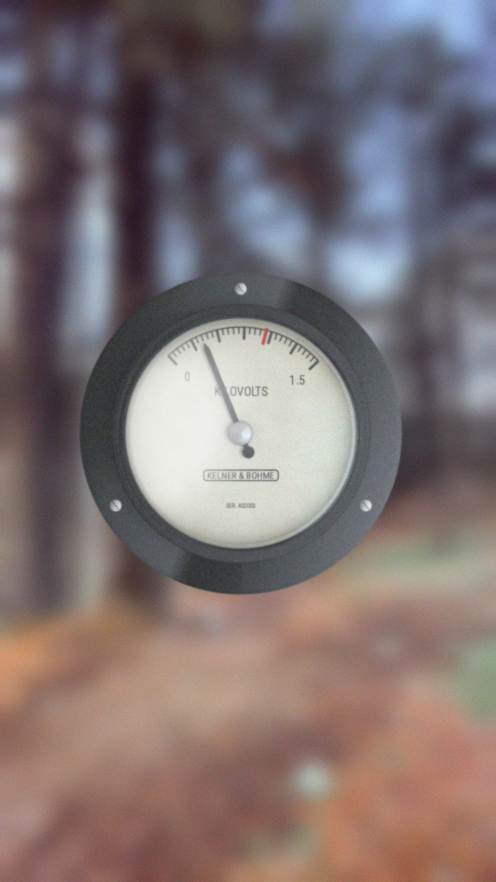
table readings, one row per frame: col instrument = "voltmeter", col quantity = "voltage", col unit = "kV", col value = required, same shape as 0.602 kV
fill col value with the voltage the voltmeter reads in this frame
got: 0.35 kV
